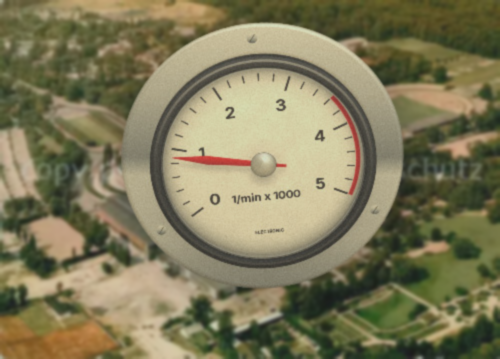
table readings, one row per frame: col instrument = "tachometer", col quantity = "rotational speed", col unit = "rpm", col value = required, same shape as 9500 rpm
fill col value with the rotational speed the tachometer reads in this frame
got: 900 rpm
